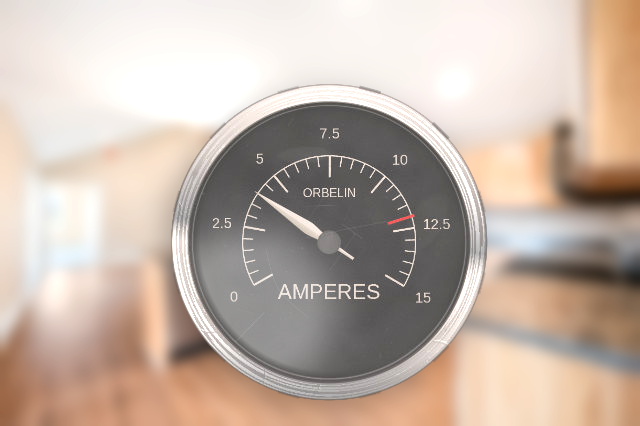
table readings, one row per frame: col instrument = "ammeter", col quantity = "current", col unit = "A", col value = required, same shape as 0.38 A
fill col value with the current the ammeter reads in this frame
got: 4 A
